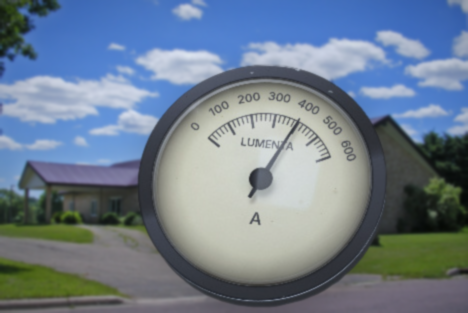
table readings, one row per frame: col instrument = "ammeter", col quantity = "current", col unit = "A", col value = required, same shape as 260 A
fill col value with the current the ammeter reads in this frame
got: 400 A
